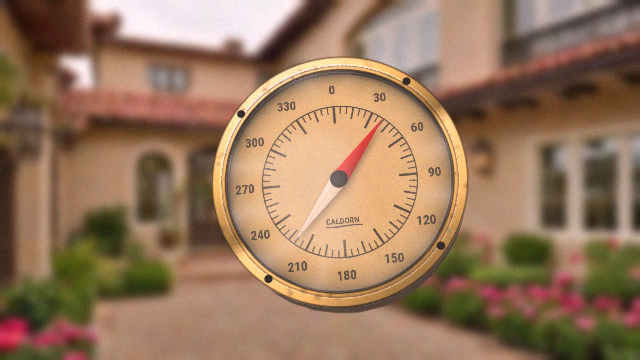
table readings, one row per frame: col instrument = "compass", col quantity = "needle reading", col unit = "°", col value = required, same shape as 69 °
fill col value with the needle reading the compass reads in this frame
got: 40 °
